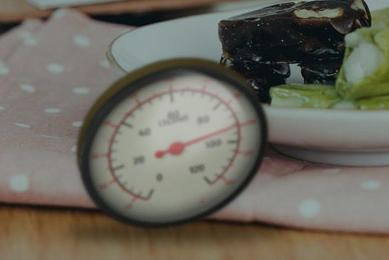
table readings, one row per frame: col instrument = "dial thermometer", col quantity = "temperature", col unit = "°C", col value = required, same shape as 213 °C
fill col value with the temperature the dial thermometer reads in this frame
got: 92 °C
